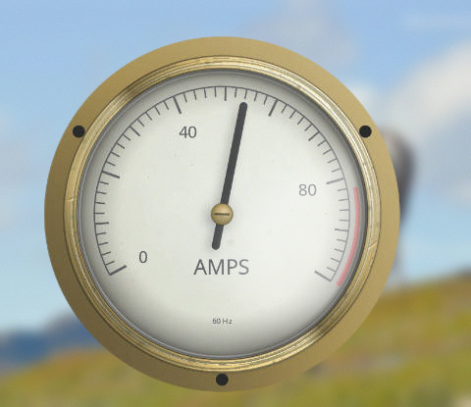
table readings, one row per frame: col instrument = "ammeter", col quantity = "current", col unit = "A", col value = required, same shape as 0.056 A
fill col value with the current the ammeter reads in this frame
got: 54 A
